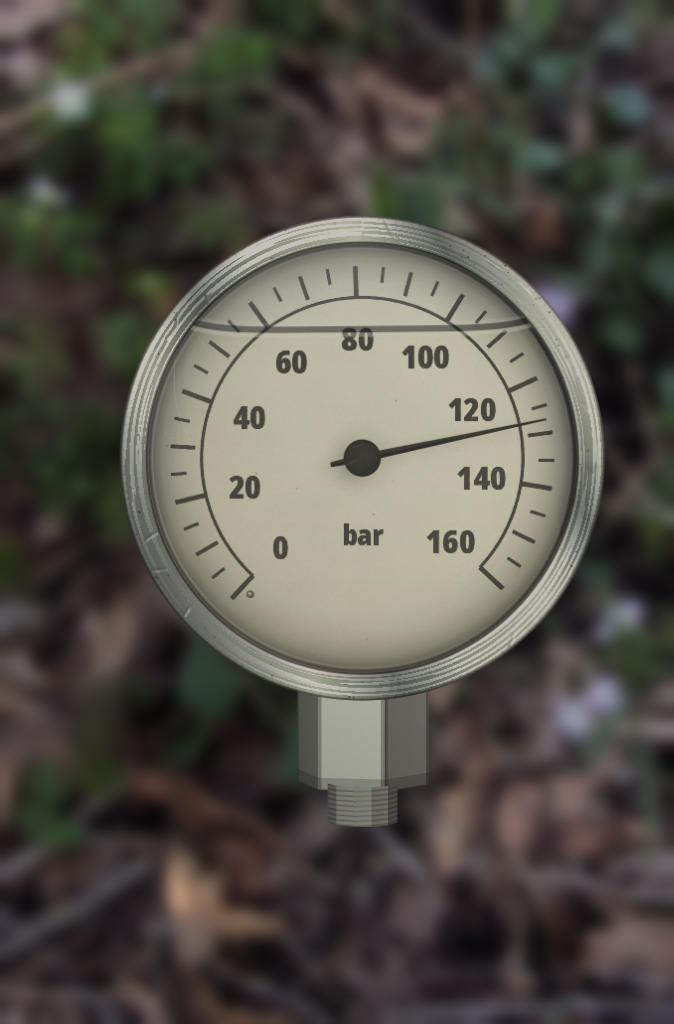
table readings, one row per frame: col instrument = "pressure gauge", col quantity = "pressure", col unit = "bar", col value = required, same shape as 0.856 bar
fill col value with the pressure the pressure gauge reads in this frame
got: 127.5 bar
